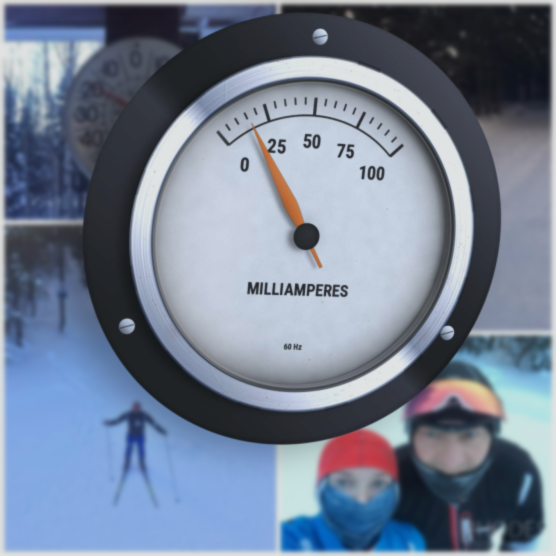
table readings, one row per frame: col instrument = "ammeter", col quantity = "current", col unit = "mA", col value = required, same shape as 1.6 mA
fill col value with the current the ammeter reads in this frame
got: 15 mA
